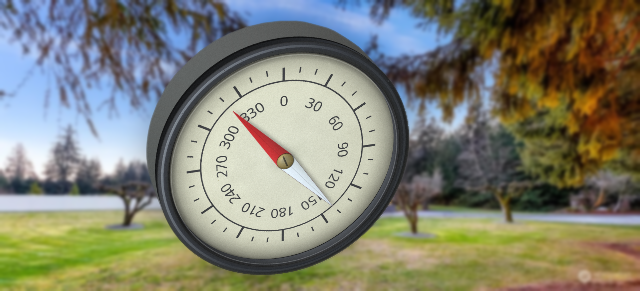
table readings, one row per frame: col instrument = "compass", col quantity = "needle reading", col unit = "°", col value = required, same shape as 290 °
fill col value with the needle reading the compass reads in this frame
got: 320 °
